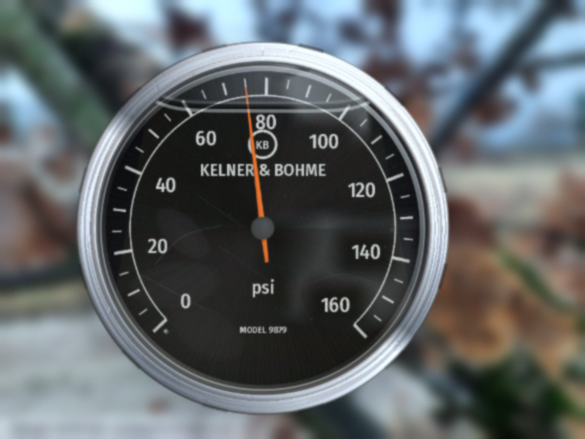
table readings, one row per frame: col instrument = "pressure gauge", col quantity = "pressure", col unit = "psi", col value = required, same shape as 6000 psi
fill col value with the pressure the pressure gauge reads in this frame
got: 75 psi
